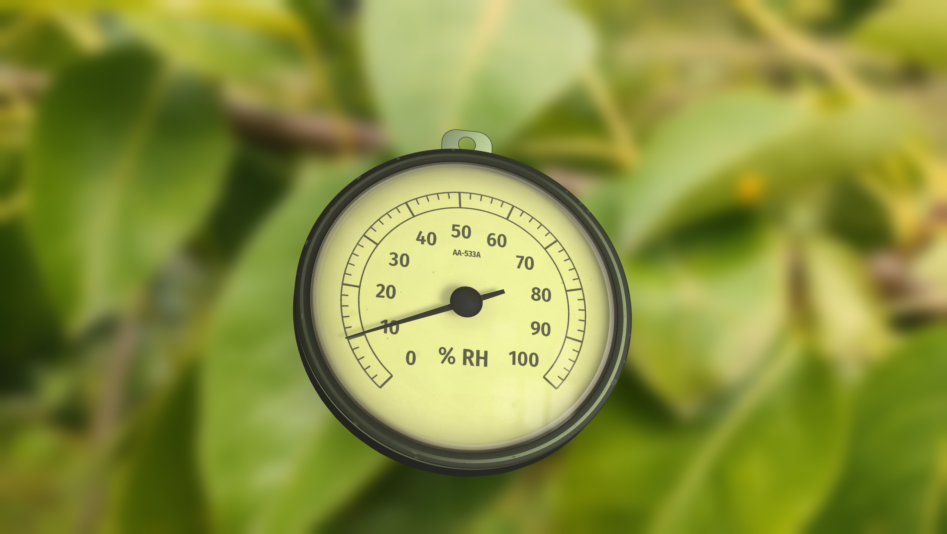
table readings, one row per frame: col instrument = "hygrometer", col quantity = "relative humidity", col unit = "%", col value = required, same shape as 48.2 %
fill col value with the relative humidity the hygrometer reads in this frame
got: 10 %
